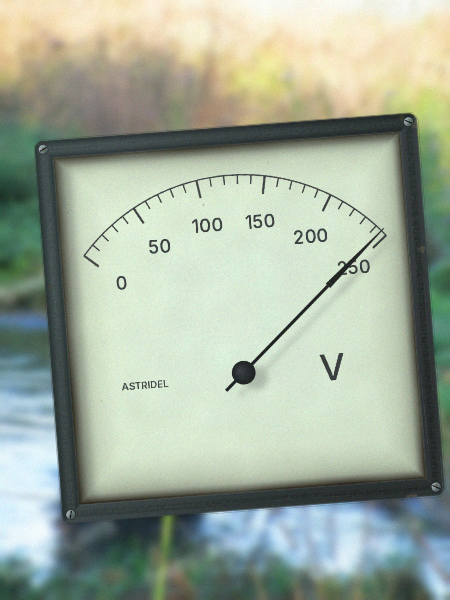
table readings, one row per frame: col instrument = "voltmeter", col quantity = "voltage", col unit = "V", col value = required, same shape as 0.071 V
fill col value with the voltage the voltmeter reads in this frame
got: 245 V
